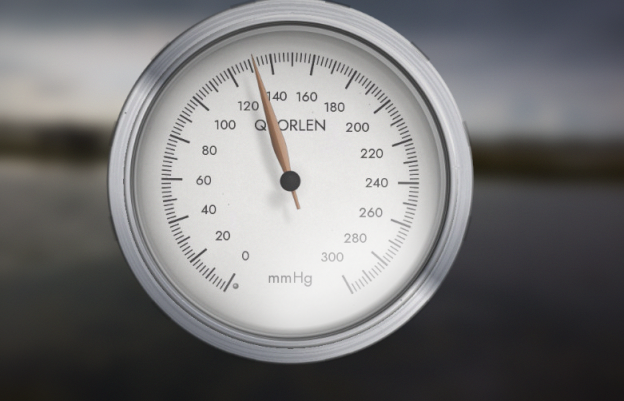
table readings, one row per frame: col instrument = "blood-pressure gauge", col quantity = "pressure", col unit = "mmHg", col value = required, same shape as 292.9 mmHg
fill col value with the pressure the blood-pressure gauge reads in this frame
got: 132 mmHg
